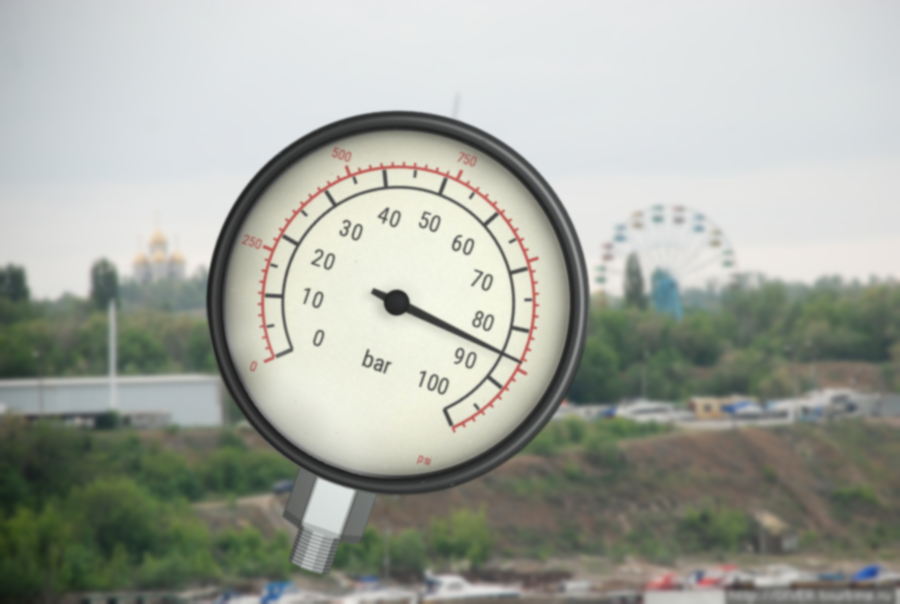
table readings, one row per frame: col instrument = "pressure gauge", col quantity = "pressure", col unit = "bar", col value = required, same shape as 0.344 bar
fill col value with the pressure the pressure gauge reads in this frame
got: 85 bar
